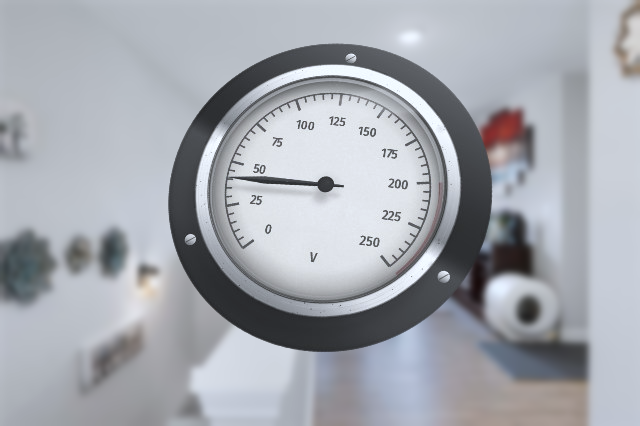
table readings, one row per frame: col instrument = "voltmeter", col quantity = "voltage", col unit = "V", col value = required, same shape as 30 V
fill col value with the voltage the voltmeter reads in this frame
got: 40 V
